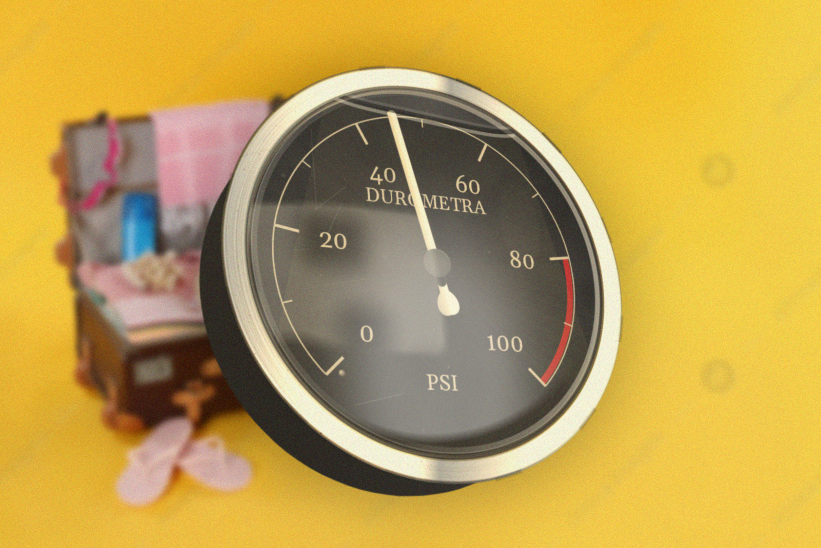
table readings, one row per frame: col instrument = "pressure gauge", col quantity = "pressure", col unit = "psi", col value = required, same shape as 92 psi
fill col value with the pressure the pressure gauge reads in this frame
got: 45 psi
